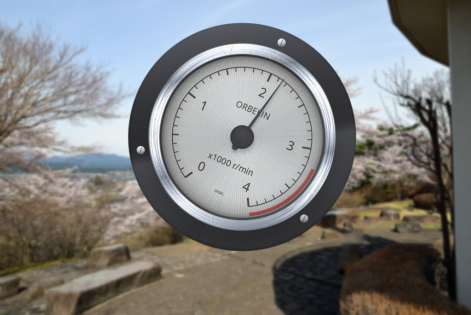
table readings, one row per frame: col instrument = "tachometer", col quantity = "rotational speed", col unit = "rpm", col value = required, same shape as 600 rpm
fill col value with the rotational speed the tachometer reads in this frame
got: 2150 rpm
